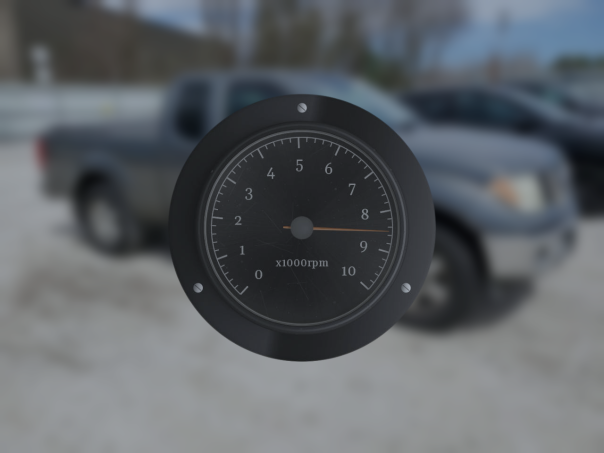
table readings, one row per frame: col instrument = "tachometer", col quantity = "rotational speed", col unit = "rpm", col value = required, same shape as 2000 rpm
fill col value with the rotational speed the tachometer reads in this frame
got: 8500 rpm
